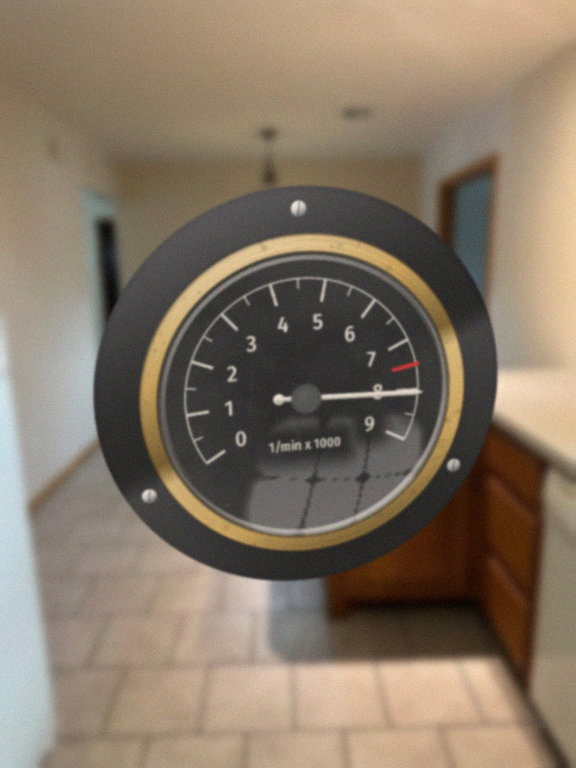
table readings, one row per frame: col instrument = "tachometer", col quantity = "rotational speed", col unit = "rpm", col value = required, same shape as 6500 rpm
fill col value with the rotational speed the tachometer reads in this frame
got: 8000 rpm
